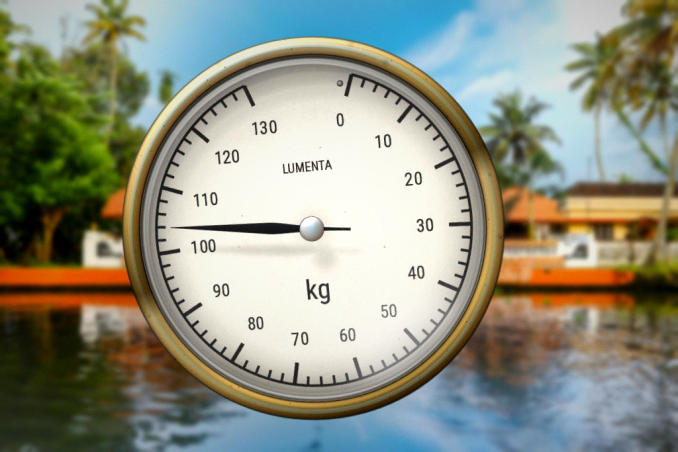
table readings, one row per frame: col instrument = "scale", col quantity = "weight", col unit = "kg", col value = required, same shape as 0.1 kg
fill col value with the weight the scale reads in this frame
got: 104 kg
